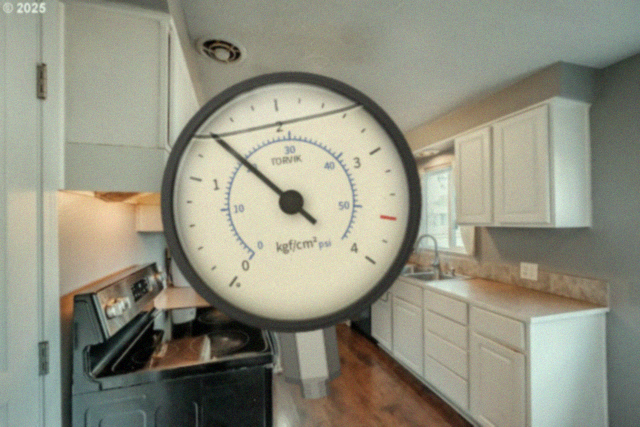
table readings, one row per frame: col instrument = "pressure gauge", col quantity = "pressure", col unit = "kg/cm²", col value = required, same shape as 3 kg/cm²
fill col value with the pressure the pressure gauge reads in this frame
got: 1.4 kg/cm²
